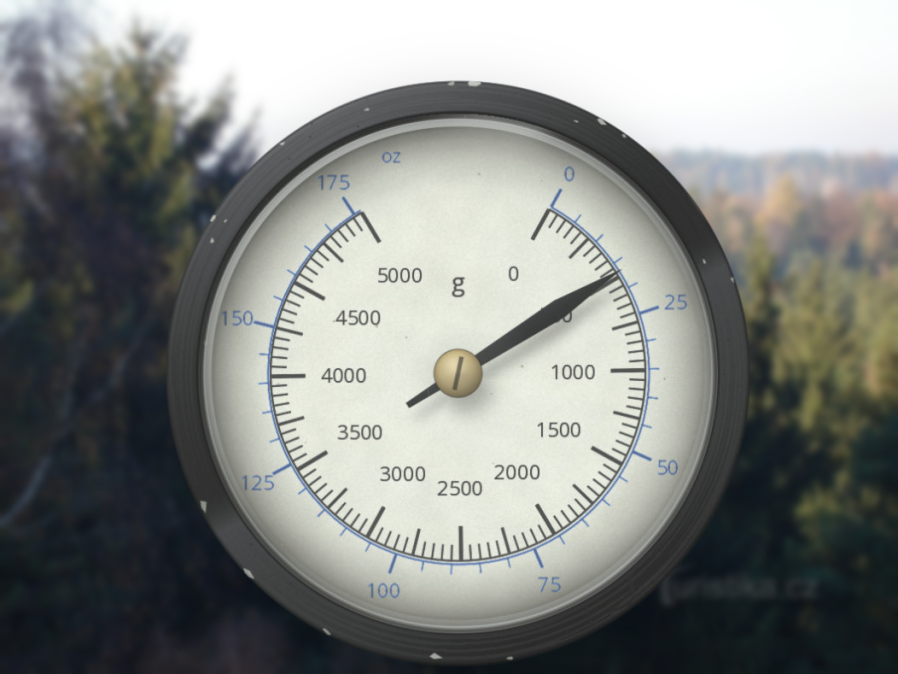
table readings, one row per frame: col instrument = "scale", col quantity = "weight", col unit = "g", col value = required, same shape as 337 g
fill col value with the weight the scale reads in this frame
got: 475 g
